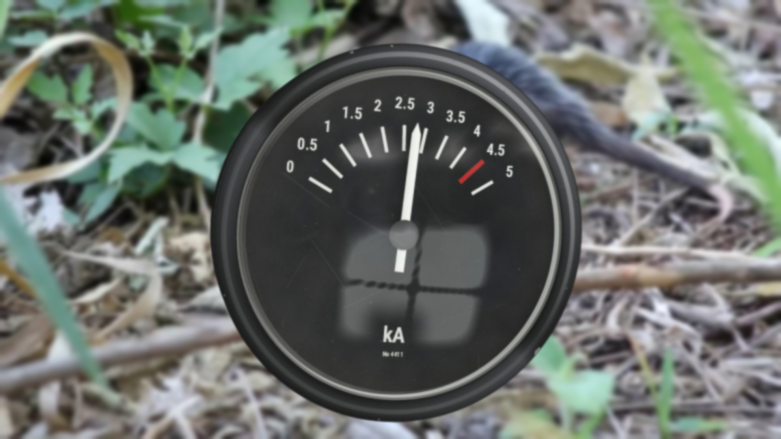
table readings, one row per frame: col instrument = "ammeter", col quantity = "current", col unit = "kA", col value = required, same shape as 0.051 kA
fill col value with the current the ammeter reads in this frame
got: 2.75 kA
